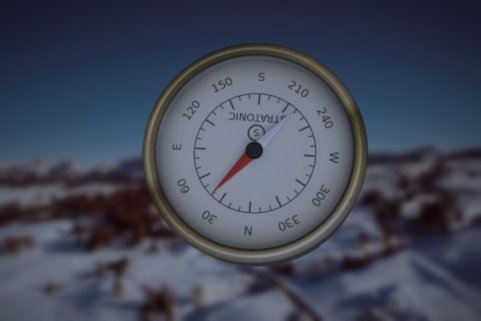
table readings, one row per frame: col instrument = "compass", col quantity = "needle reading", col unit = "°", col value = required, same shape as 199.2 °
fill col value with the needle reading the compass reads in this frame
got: 40 °
